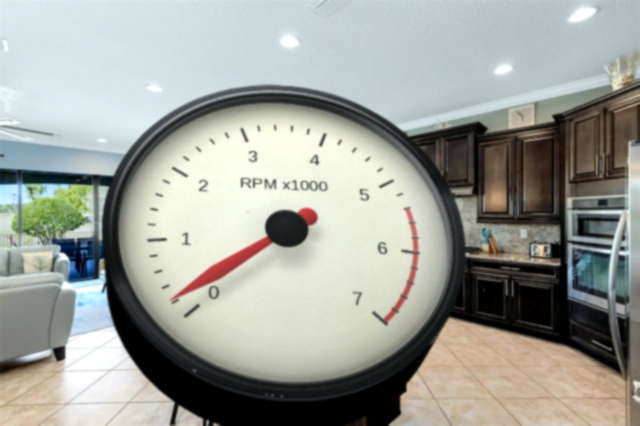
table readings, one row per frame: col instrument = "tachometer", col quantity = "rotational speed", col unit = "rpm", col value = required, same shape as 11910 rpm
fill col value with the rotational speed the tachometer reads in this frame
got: 200 rpm
